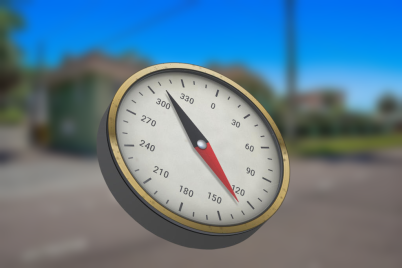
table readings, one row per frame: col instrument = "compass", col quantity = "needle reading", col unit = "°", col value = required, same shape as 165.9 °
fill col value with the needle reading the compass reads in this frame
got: 130 °
